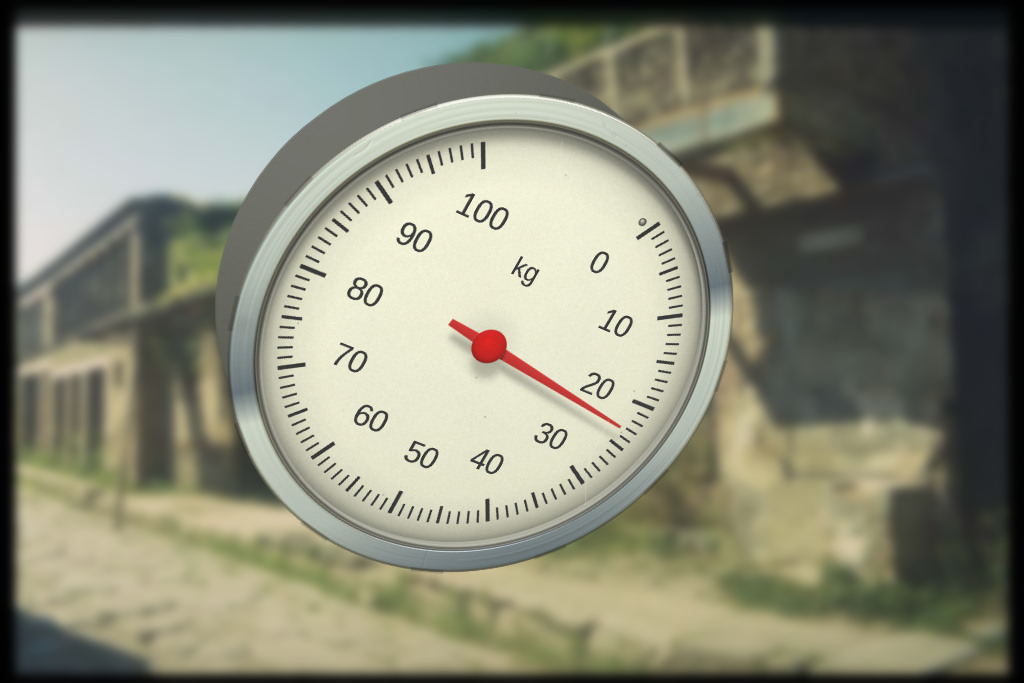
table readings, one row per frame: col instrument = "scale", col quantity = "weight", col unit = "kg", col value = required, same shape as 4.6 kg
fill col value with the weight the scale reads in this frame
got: 23 kg
